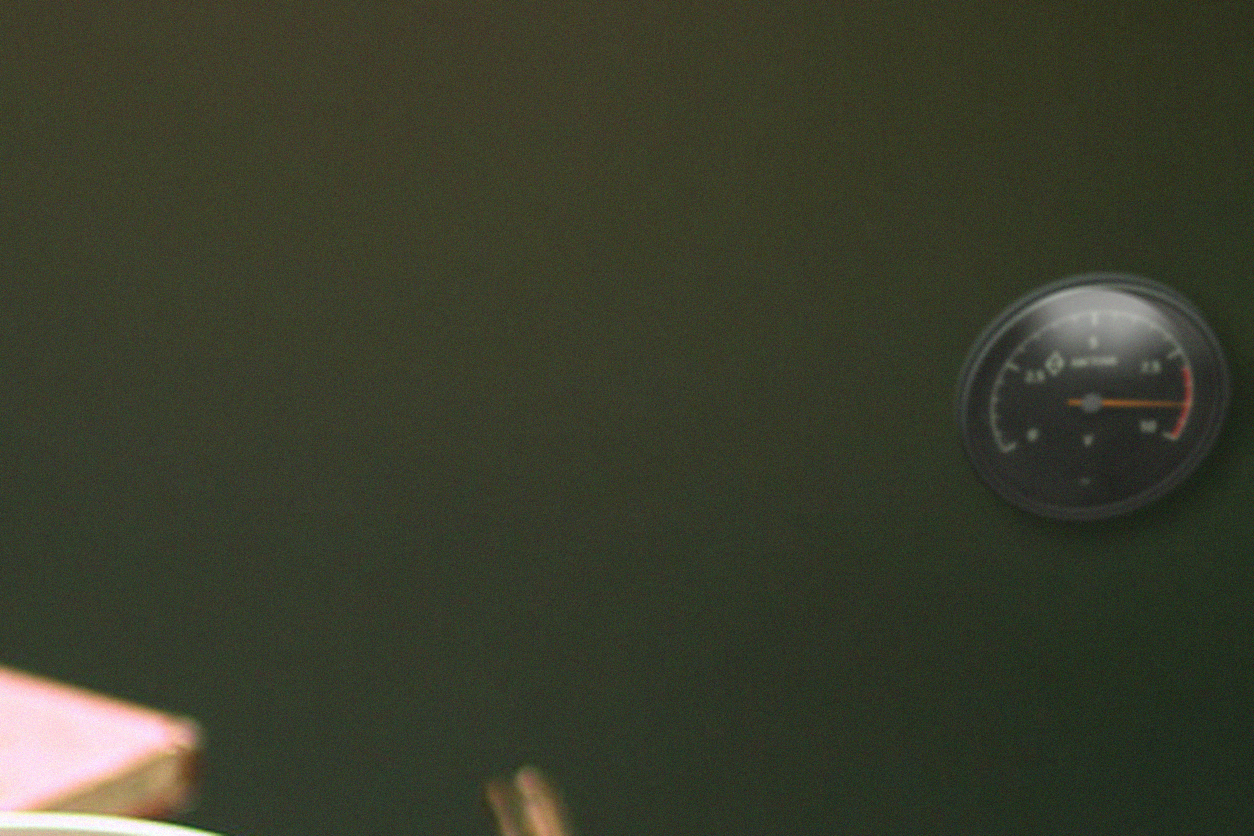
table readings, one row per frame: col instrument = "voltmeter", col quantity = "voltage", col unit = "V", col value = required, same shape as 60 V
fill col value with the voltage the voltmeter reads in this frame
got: 9 V
